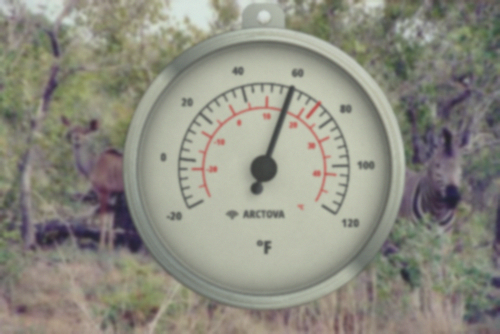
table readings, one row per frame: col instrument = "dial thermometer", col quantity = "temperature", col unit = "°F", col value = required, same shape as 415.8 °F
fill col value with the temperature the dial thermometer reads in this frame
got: 60 °F
